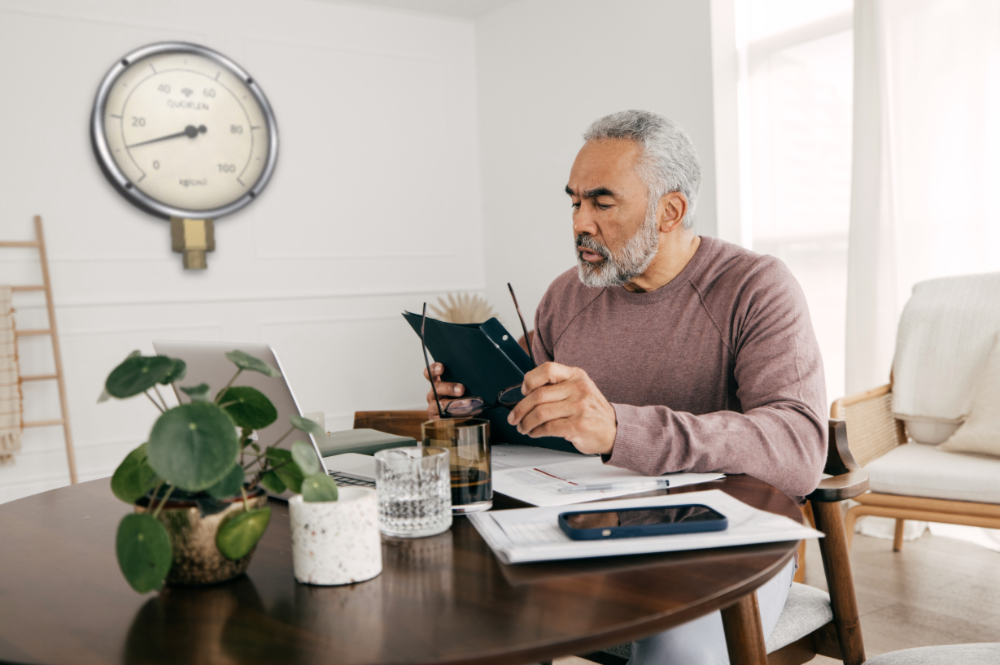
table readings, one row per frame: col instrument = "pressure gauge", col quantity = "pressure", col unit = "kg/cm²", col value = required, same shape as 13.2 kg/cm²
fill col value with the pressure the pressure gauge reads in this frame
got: 10 kg/cm²
